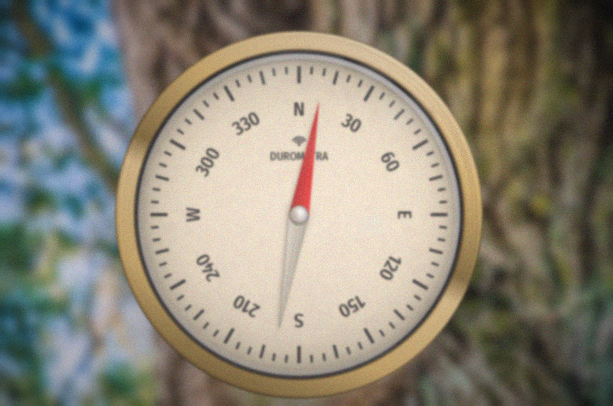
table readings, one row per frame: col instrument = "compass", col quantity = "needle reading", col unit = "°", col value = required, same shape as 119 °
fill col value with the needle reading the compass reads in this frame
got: 10 °
